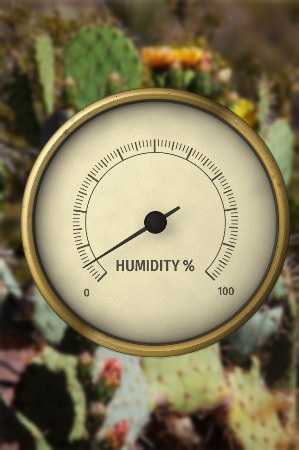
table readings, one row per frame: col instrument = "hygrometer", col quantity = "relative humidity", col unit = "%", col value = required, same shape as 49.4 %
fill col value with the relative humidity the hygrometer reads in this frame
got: 5 %
